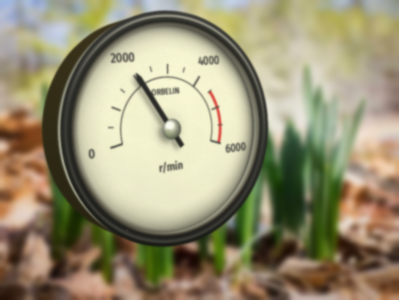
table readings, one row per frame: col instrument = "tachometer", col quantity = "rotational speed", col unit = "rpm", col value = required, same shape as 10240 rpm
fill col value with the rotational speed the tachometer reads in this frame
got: 2000 rpm
